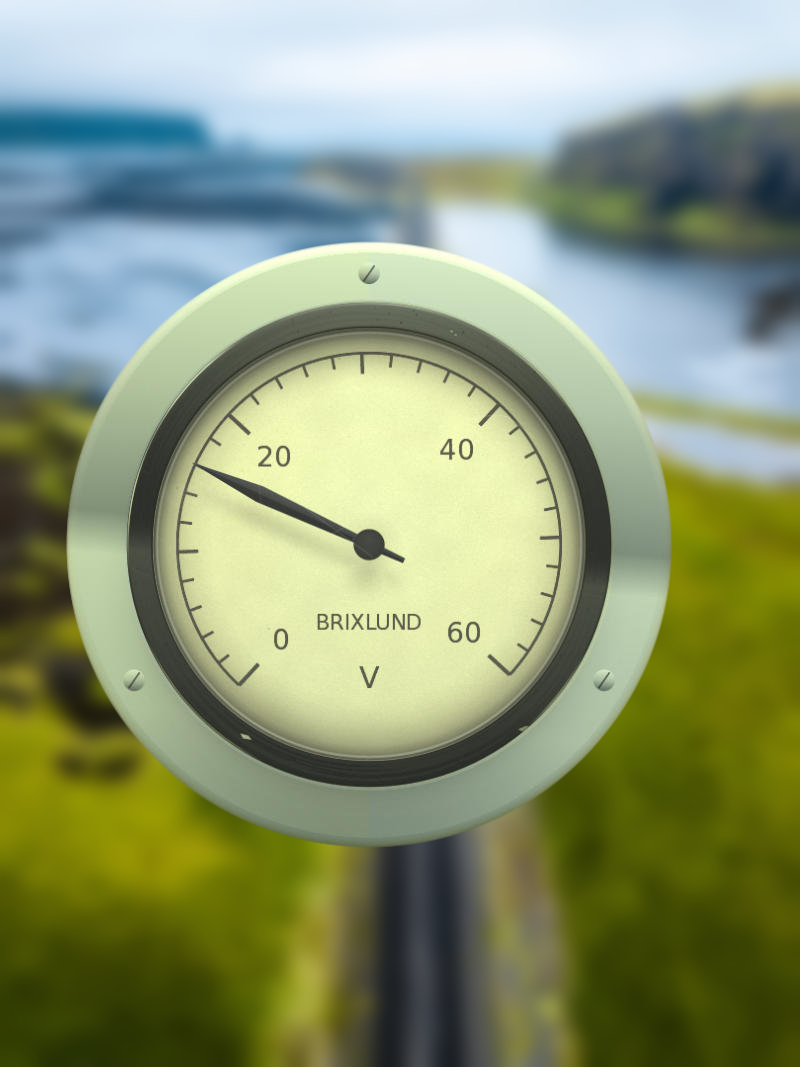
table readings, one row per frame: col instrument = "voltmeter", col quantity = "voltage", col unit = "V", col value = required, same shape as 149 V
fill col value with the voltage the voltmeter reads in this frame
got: 16 V
